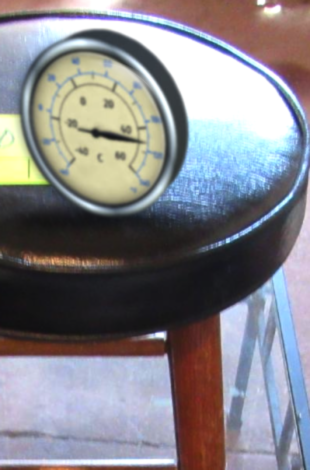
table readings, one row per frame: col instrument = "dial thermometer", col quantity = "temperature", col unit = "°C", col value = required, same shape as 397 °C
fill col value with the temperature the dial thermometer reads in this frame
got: 45 °C
